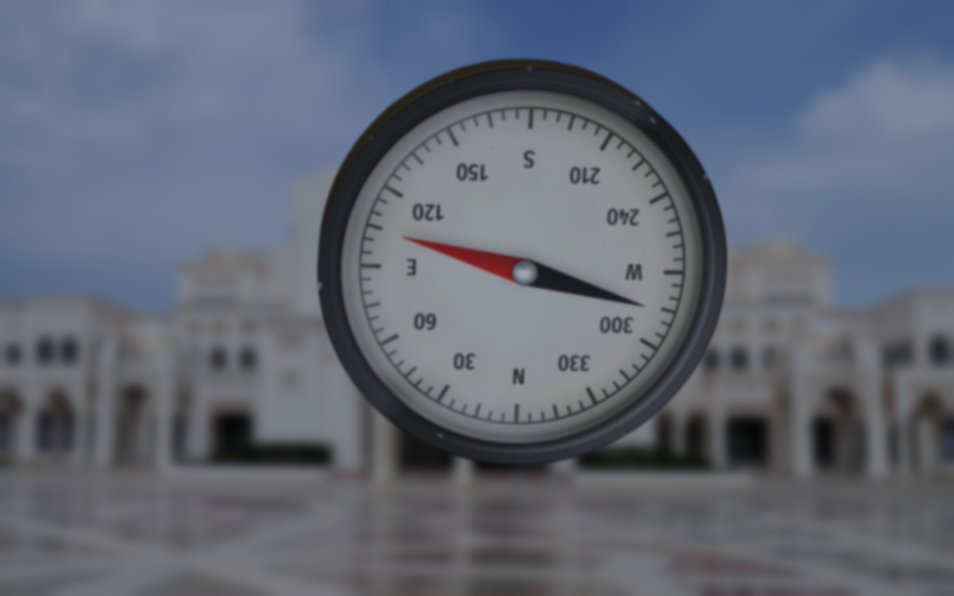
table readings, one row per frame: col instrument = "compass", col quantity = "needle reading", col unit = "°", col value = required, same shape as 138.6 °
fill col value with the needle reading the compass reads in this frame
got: 105 °
